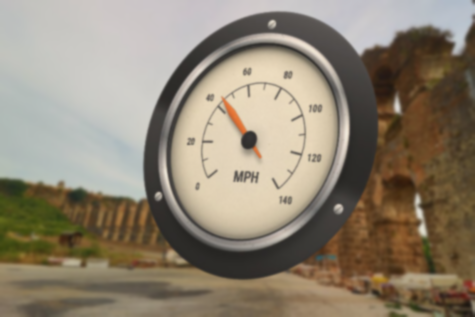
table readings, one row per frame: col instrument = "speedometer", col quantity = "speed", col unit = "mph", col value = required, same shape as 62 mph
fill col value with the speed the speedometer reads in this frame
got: 45 mph
